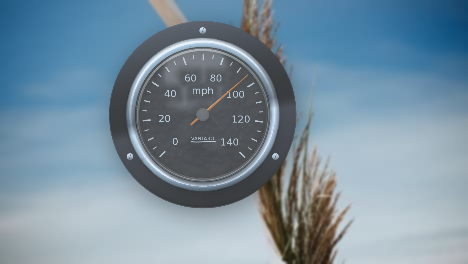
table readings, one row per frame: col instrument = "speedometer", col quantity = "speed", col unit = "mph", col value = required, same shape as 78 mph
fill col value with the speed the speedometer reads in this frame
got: 95 mph
